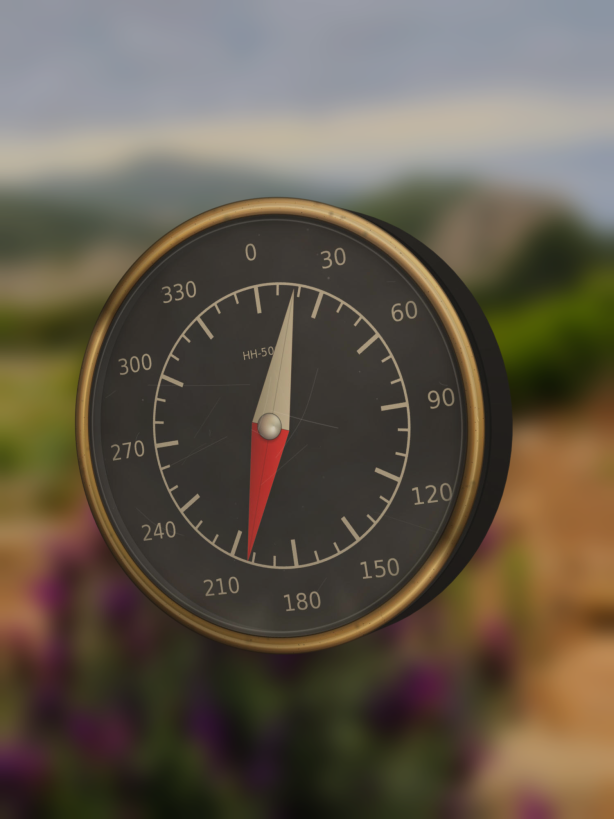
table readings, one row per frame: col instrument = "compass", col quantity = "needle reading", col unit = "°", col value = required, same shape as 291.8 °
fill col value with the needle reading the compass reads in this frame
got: 200 °
